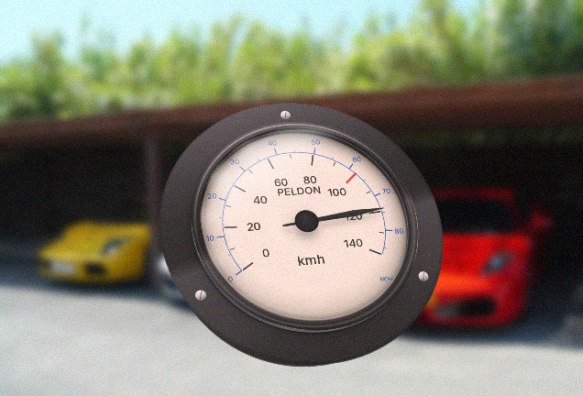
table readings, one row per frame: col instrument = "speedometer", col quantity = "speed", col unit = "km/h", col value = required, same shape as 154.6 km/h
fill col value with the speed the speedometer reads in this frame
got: 120 km/h
